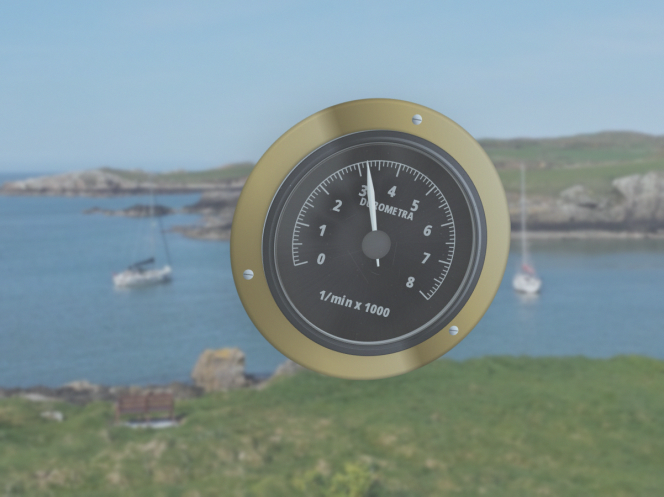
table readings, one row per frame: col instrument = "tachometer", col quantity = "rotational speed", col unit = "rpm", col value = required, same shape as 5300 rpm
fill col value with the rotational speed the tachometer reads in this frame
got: 3200 rpm
